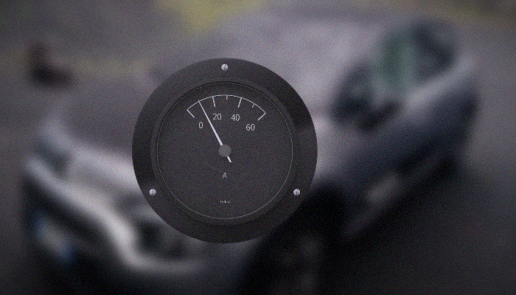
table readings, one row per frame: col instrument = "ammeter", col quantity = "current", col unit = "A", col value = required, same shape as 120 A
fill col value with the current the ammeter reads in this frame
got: 10 A
